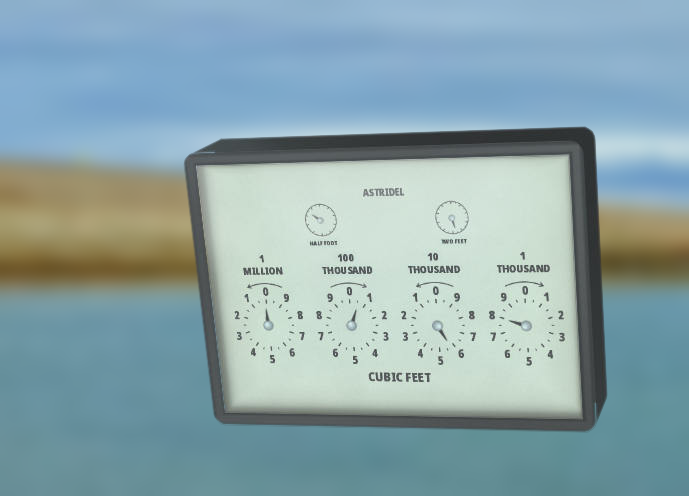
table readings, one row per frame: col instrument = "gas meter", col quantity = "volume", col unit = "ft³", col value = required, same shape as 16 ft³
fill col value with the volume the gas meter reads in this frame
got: 5800 ft³
